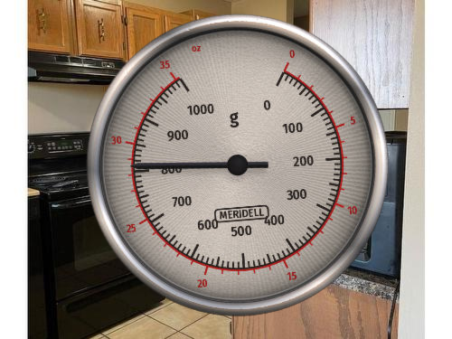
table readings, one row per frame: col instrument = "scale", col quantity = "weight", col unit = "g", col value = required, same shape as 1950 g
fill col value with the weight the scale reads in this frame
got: 810 g
